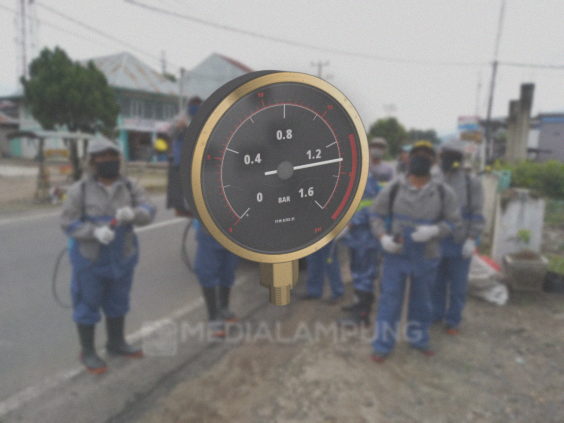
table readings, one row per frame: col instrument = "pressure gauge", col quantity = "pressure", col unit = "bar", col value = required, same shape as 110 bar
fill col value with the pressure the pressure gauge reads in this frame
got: 1.3 bar
